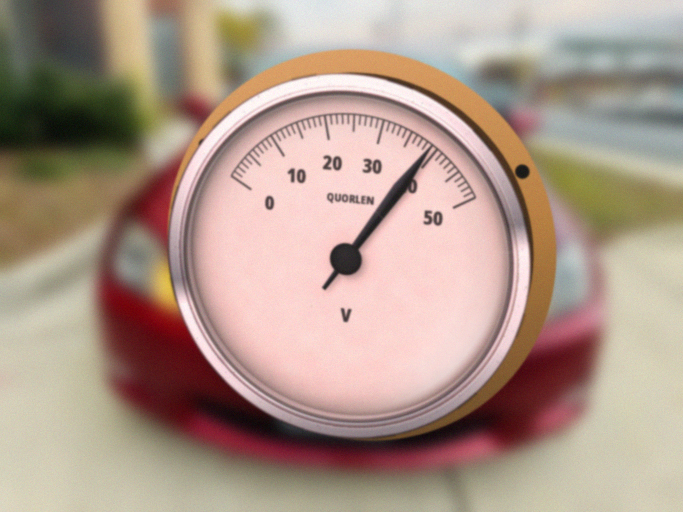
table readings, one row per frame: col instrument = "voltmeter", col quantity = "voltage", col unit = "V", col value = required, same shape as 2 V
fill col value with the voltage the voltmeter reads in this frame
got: 39 V
